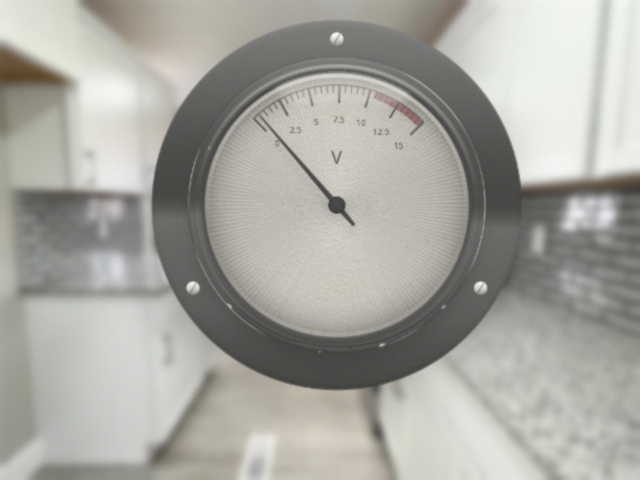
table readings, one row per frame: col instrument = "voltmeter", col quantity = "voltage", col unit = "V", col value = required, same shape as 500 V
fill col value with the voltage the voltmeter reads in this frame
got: 0.5 V
